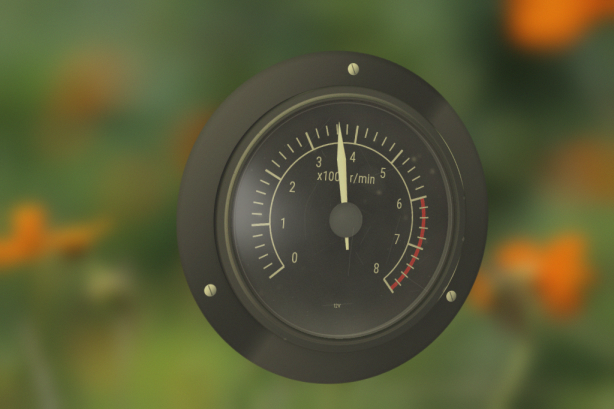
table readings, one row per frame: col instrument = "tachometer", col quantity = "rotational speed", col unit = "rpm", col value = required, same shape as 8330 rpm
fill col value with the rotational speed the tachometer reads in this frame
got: 3600 rpm
